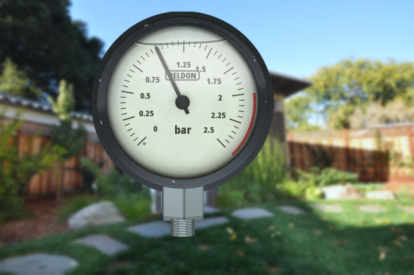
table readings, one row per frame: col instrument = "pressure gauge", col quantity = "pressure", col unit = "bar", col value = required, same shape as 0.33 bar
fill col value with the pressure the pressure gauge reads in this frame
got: 1 bar
